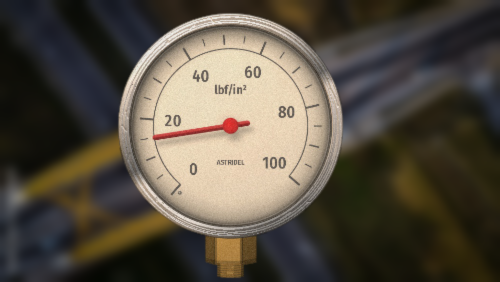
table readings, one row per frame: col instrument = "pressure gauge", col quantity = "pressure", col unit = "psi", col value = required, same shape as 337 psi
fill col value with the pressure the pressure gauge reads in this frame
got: 15 psi
